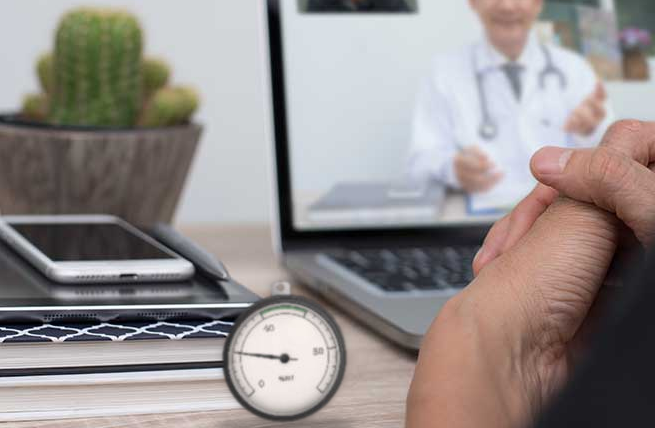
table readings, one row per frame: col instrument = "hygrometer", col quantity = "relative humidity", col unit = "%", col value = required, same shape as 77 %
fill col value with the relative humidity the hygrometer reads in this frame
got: 20 %
